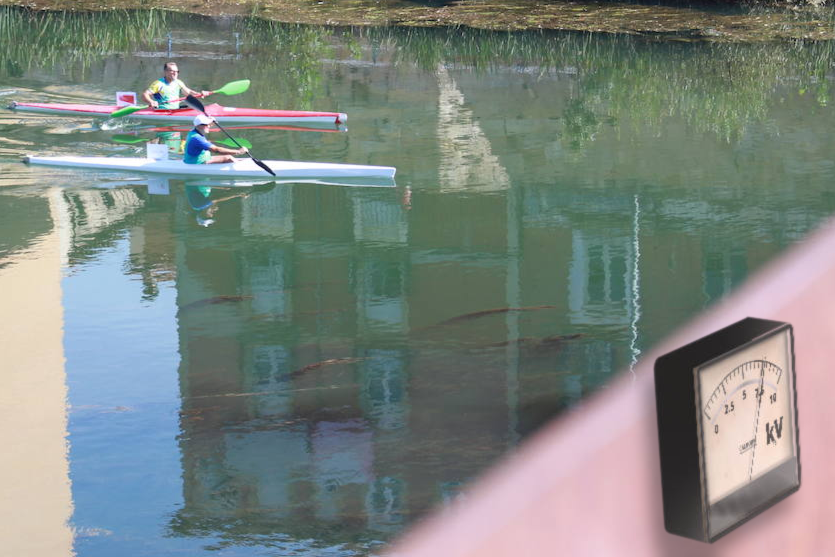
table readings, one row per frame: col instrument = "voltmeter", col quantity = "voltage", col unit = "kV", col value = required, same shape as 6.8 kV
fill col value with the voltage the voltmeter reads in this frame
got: 7.5 kV
